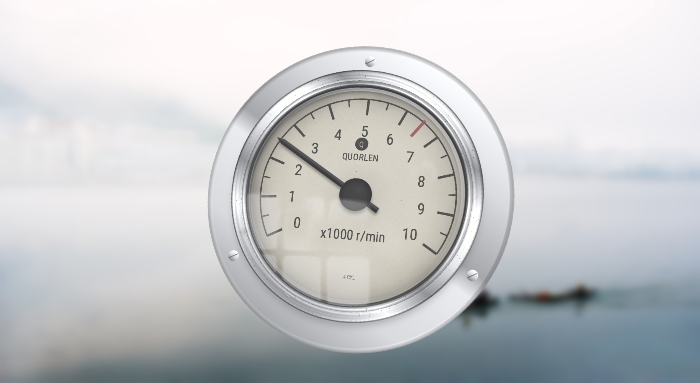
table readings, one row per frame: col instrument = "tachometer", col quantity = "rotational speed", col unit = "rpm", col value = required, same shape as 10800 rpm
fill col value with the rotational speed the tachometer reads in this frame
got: 2500 rpm
